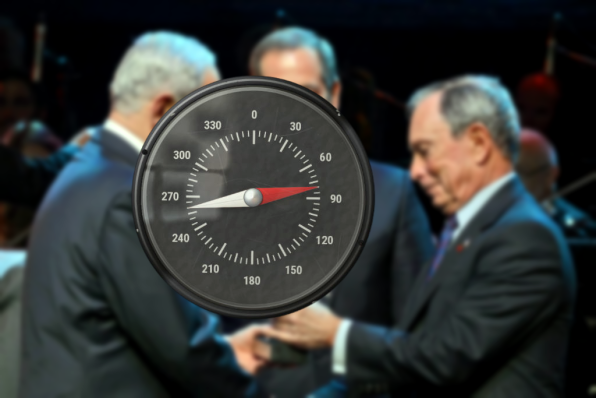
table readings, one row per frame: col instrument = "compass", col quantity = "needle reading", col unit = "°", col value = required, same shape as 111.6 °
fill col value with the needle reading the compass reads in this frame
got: 80 °
